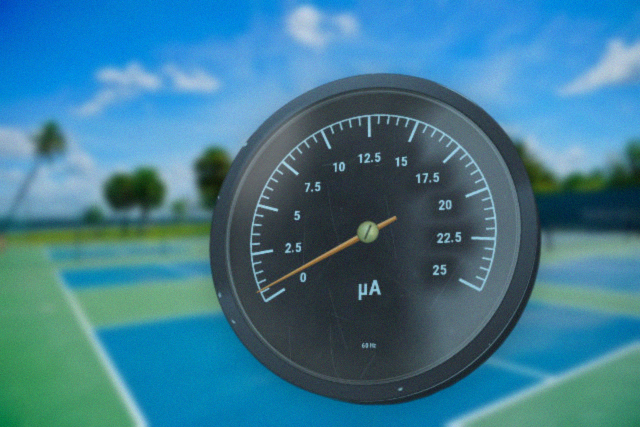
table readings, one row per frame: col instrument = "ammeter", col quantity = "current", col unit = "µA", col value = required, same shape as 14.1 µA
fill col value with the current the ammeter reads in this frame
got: 0.5 µA
